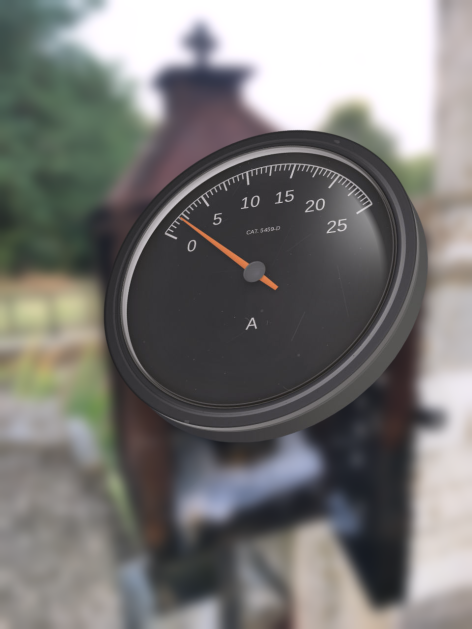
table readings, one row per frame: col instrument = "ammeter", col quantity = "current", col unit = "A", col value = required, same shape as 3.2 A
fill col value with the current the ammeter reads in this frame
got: 2 A
